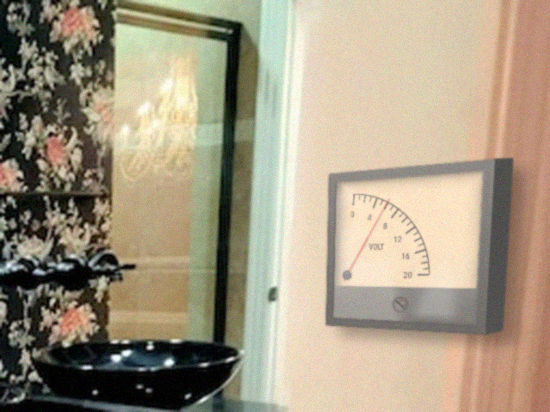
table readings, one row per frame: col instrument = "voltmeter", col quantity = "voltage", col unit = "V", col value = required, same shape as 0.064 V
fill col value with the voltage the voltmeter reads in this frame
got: 6 V
